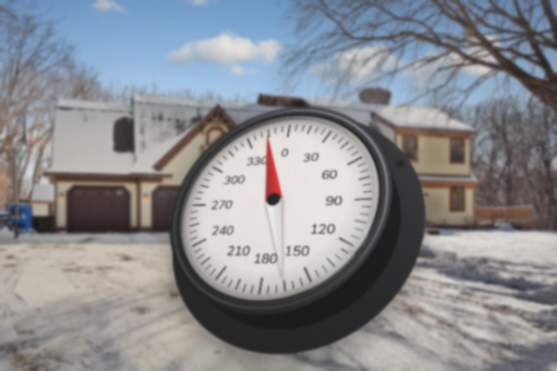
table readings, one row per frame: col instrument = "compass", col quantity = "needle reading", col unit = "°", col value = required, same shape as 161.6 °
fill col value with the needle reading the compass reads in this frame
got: 345 °
